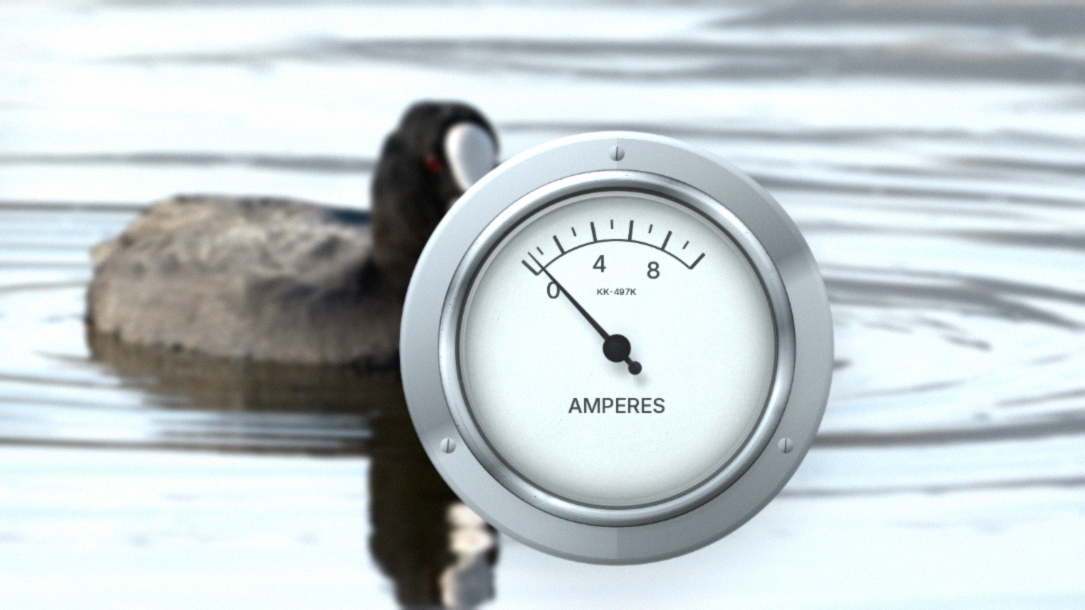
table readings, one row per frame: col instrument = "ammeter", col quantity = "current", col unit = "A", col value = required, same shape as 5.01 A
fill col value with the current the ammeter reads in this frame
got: 0.5 A
